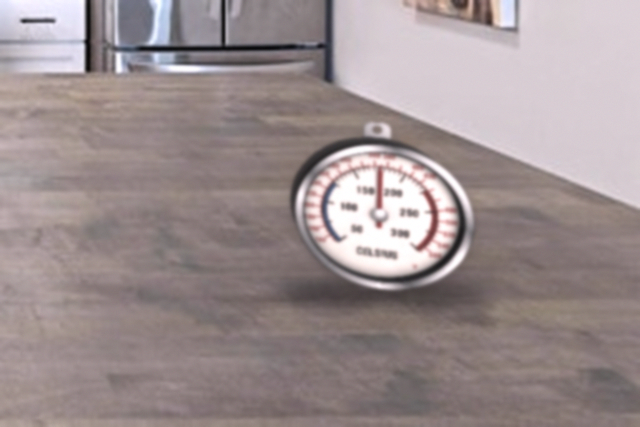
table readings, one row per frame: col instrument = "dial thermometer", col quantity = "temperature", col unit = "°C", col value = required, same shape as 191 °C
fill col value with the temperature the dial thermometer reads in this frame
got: 175 °C
